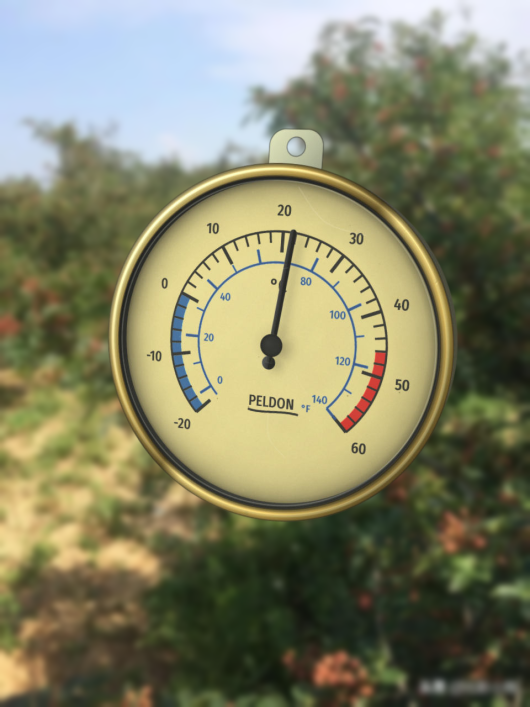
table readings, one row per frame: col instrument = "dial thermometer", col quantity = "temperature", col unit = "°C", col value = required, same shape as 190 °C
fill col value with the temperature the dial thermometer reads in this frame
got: 22 °C
